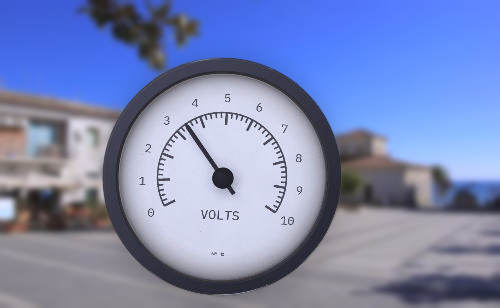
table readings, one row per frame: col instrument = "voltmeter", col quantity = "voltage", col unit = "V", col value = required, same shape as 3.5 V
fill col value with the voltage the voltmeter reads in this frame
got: 3.4 V
